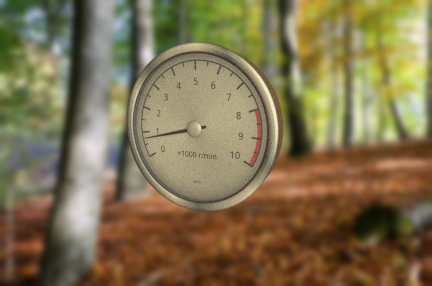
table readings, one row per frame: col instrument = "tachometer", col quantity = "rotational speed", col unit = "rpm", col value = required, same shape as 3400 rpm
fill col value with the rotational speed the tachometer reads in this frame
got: 750 rpm
